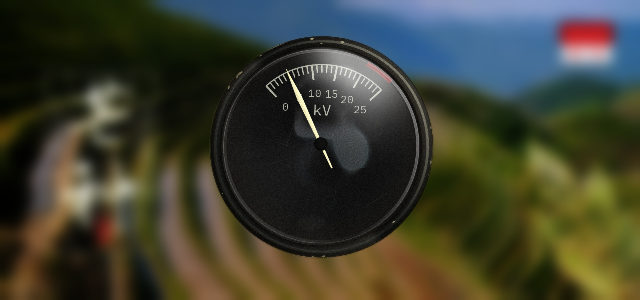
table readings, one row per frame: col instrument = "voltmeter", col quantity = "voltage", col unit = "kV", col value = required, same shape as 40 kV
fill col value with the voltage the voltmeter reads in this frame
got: 5 kV
